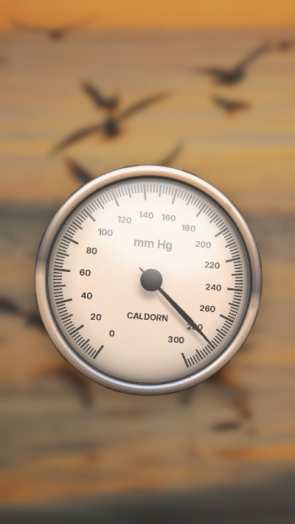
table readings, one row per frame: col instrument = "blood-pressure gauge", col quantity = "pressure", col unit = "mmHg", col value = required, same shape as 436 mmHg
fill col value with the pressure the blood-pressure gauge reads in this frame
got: 280 mmHg
